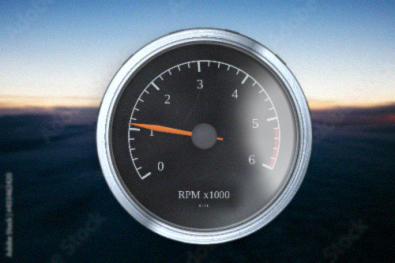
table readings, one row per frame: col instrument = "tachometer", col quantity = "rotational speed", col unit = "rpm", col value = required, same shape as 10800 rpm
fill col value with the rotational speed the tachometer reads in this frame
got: 1100 rpm
